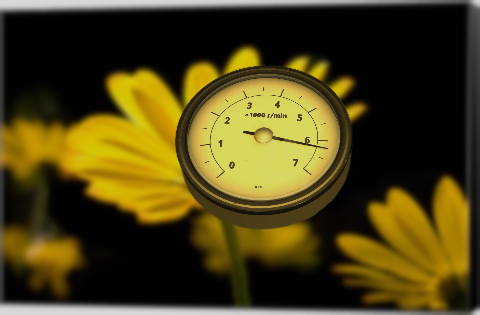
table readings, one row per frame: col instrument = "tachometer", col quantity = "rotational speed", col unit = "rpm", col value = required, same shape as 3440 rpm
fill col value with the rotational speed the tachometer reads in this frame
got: 6250 rpm
